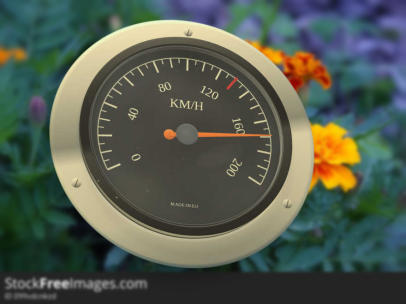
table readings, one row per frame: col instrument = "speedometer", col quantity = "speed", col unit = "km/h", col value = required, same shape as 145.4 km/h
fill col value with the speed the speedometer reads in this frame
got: 170 km/h
